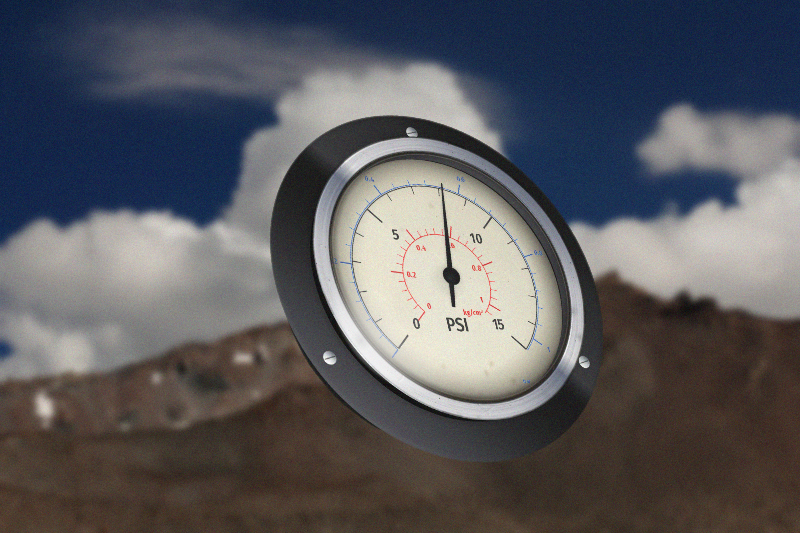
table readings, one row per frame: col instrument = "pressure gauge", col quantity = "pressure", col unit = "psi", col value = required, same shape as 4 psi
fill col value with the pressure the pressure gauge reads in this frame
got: 8 psi
